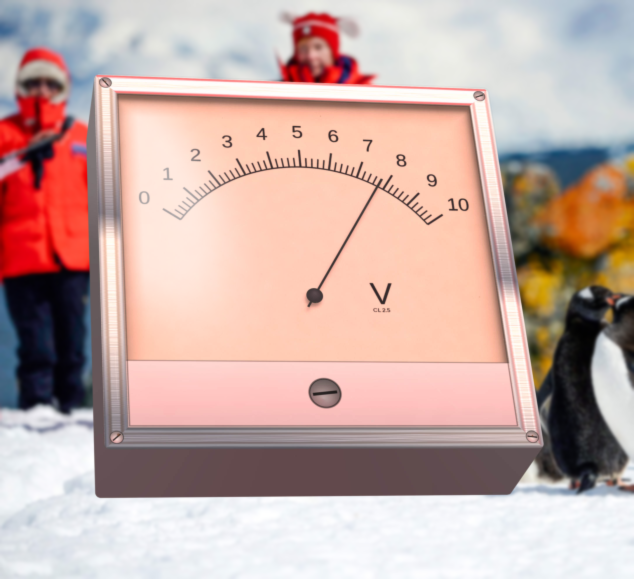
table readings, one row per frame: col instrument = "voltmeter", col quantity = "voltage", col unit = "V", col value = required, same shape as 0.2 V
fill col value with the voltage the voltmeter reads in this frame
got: 7.8 V
